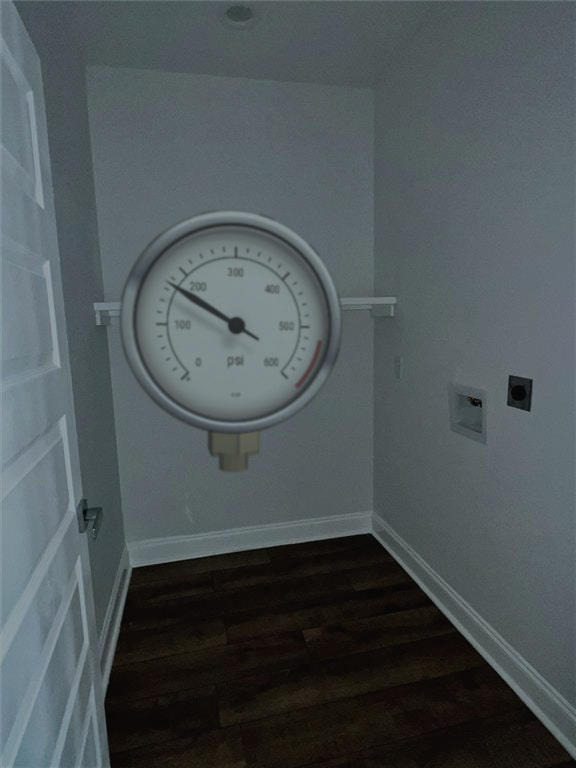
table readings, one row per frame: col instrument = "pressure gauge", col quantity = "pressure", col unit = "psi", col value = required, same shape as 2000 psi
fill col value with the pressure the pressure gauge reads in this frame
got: 170 psi
